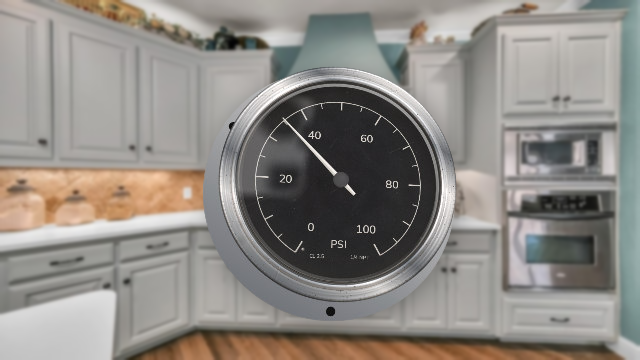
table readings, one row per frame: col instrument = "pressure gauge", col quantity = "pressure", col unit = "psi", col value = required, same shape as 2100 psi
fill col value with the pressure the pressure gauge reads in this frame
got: 35 psi
